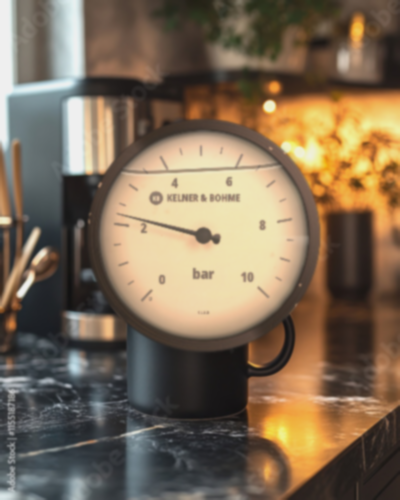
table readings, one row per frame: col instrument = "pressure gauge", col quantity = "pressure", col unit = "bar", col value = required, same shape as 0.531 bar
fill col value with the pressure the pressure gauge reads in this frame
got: 2.25 bar
